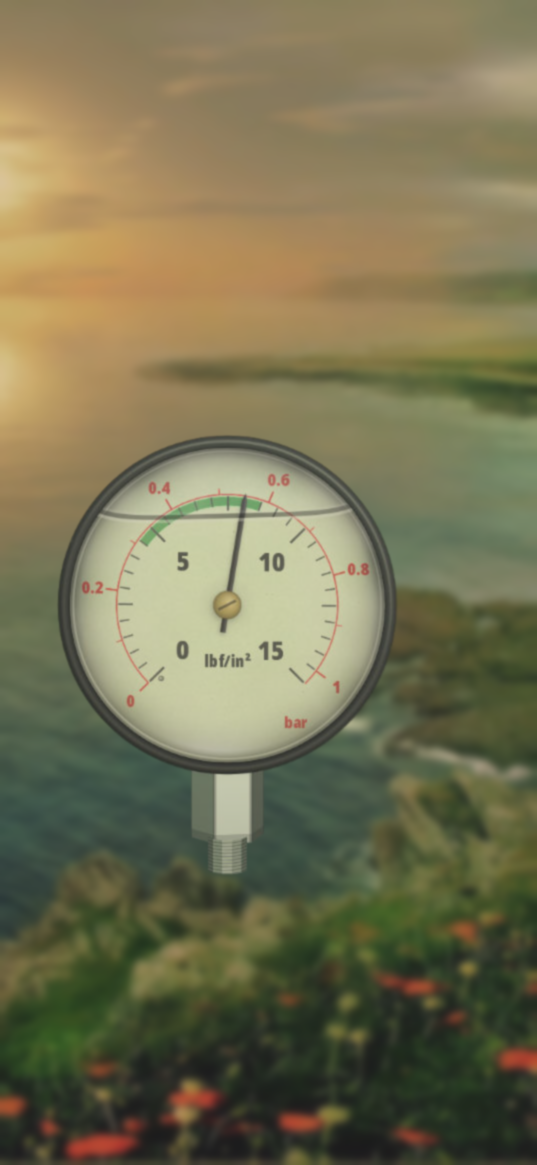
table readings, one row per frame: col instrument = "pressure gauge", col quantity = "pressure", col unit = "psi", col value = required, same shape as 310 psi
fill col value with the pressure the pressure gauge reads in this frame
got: 8 psi
